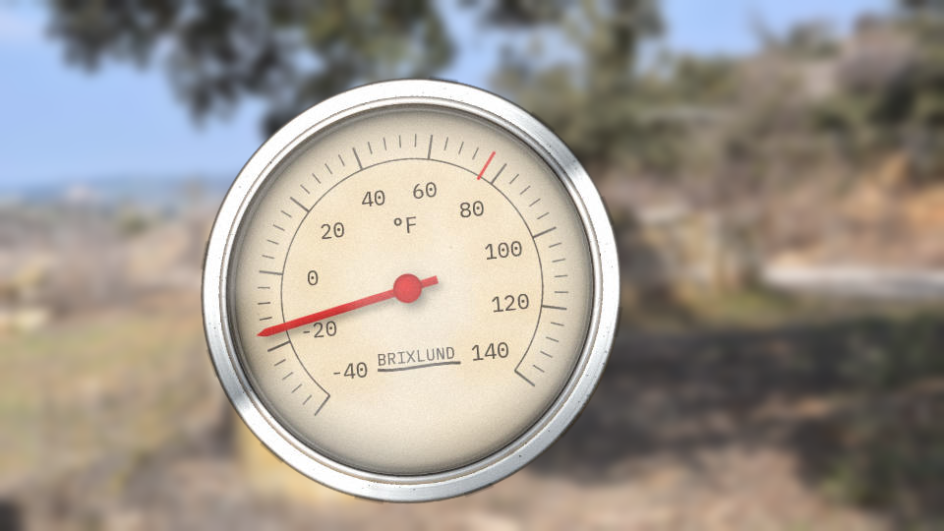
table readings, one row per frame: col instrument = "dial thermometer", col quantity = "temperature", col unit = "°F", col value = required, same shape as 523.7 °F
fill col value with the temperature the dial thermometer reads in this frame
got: -16 °F
